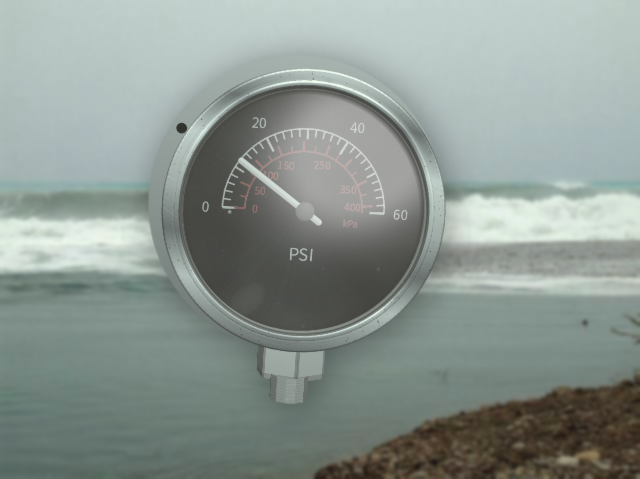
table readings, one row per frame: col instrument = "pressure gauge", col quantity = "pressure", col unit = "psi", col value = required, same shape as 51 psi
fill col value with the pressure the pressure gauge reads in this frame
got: 12 psi
